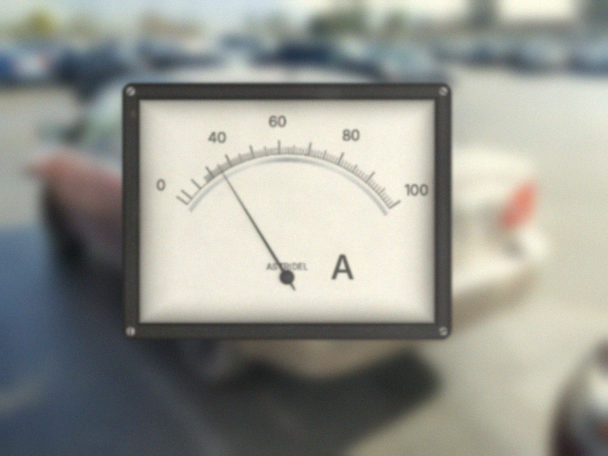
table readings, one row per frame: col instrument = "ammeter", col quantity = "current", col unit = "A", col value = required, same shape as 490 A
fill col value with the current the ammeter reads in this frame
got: 35 A
